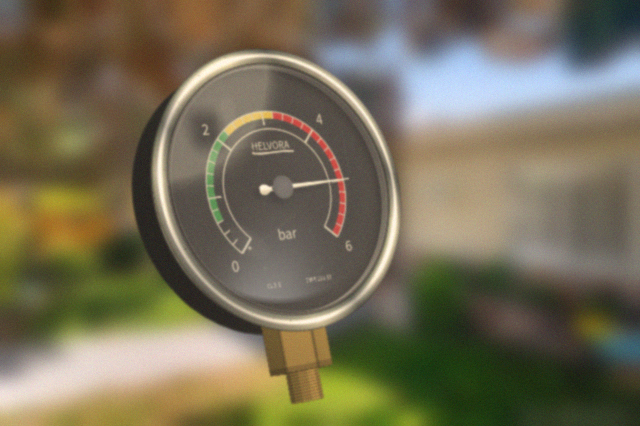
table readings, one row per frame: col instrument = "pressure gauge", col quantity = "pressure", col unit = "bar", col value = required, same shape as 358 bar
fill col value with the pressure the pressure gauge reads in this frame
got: 5 bar
